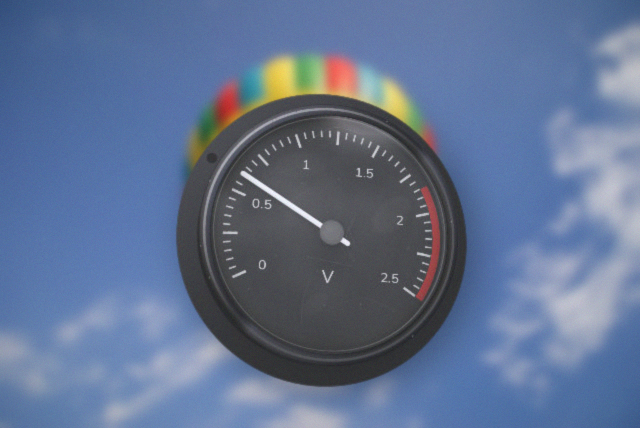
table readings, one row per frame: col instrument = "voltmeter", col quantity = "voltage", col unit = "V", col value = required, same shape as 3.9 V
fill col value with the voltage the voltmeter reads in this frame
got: 0.6 V
